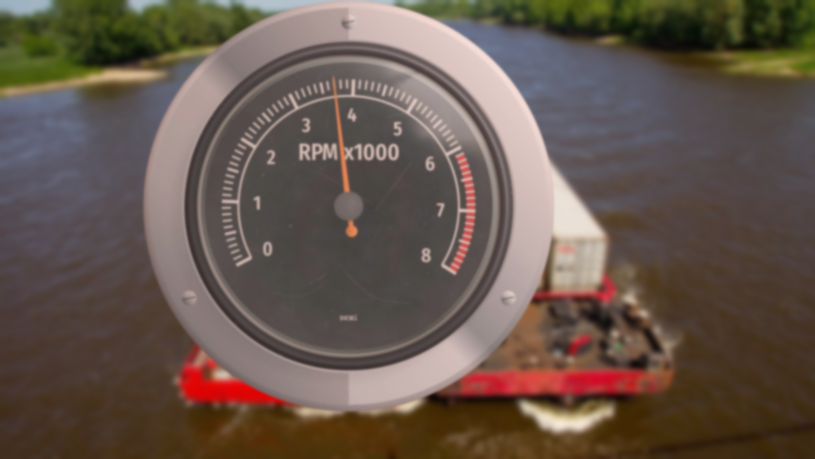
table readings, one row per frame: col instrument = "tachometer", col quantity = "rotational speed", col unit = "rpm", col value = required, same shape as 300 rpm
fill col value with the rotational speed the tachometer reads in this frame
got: 3700 rpm
